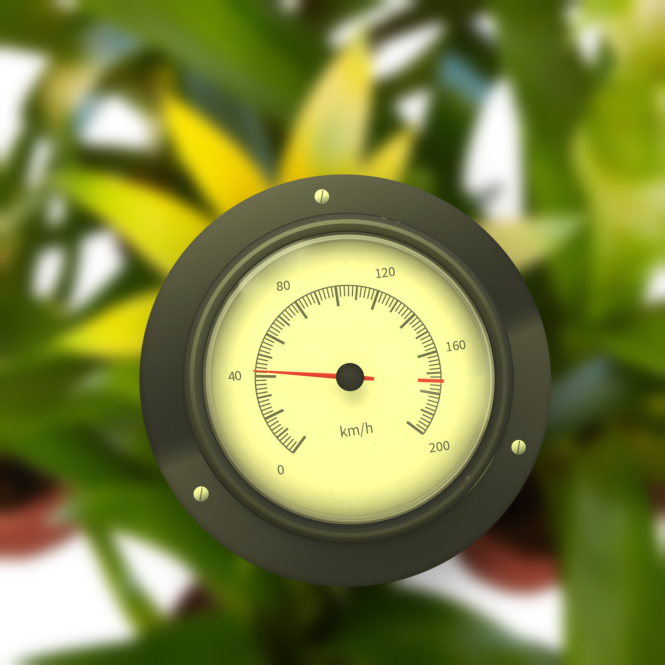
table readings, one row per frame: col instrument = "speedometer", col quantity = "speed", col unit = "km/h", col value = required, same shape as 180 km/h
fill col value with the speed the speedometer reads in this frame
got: 42 km/h
